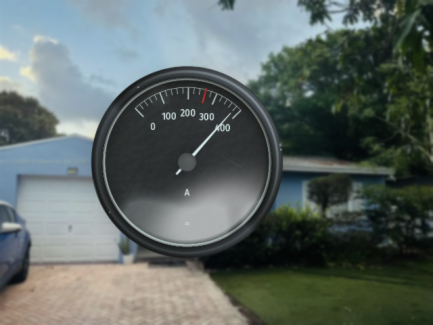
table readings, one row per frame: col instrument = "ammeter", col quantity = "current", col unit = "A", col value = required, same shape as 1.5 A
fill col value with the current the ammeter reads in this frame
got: 380 A
